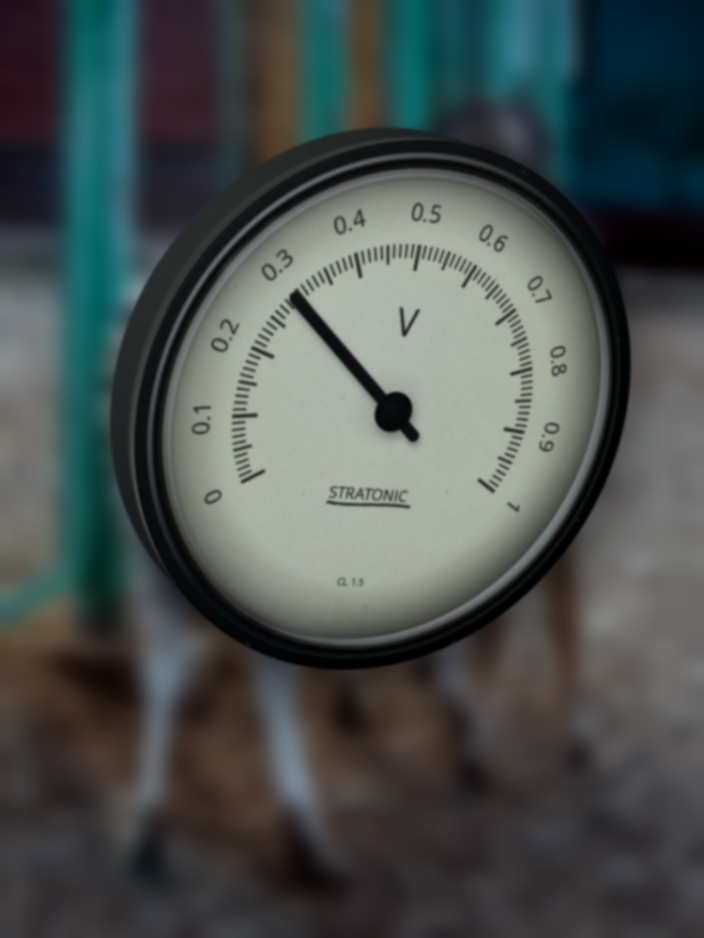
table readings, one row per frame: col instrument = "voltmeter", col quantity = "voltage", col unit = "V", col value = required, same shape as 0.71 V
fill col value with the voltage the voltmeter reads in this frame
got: 0.29 V
